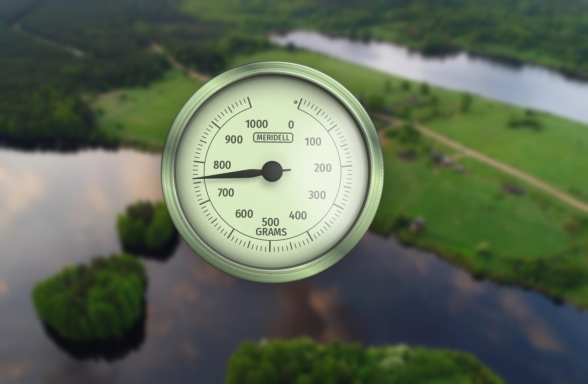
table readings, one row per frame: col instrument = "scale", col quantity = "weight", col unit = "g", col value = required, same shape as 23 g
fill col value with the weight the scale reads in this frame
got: 760 g
